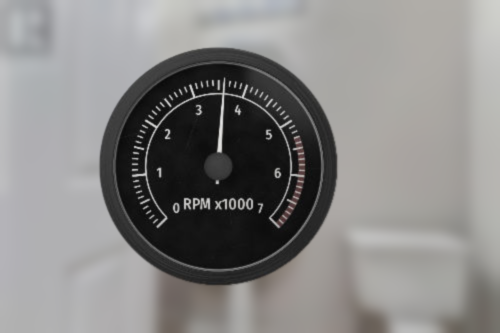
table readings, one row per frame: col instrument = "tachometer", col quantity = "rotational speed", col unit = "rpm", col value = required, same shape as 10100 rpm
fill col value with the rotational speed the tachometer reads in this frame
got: 3600 rpm
